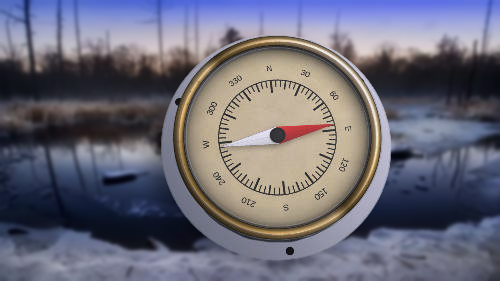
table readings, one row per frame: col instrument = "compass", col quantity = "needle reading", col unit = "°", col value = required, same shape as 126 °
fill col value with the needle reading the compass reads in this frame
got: 85 °
